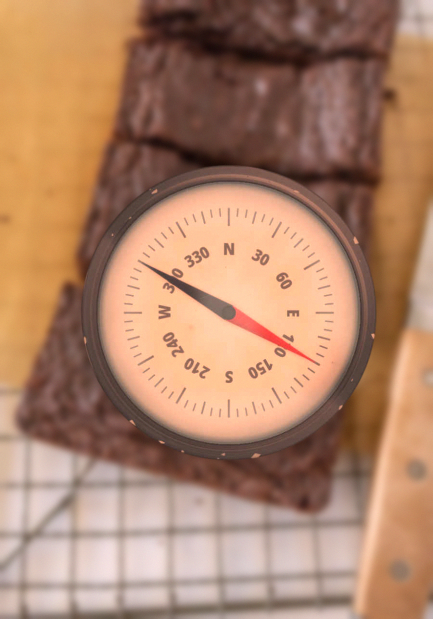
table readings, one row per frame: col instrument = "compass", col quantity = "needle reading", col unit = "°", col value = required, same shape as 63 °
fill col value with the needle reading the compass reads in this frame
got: 120 °
